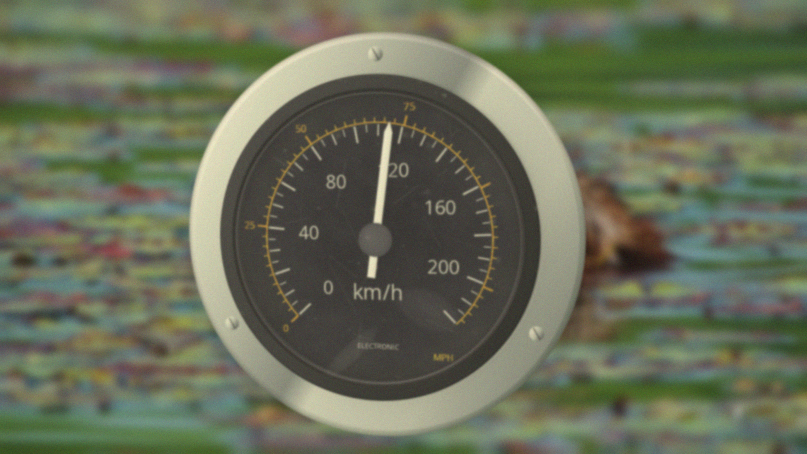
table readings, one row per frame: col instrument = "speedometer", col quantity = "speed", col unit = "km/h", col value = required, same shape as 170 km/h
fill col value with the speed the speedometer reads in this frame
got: 115 km/h
